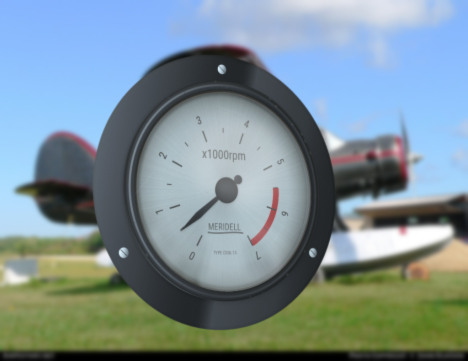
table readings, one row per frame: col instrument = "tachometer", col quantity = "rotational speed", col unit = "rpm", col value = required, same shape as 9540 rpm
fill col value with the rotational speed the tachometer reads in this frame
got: 500 rpm
